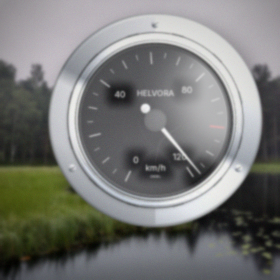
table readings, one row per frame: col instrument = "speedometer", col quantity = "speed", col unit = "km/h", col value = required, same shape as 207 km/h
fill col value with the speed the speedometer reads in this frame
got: 117.5 km/h
